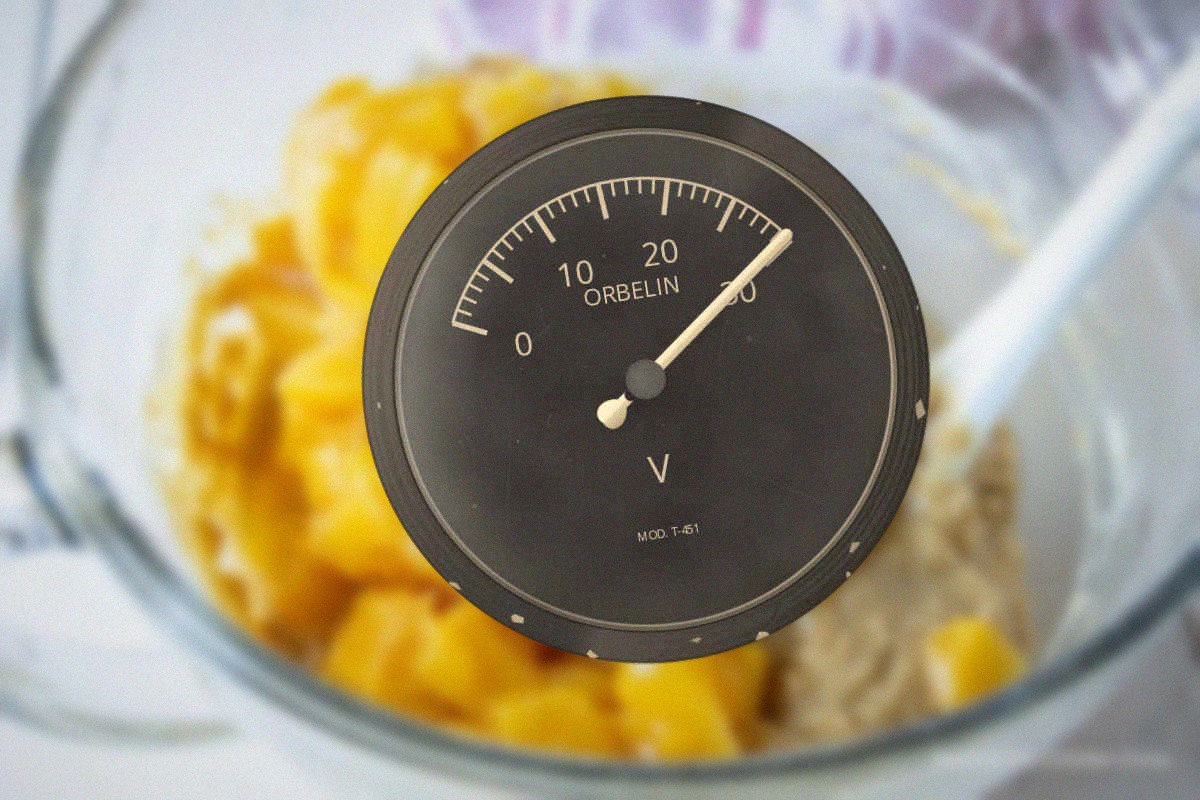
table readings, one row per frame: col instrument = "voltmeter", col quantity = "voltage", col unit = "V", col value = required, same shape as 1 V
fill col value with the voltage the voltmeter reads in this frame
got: 29.5 V
